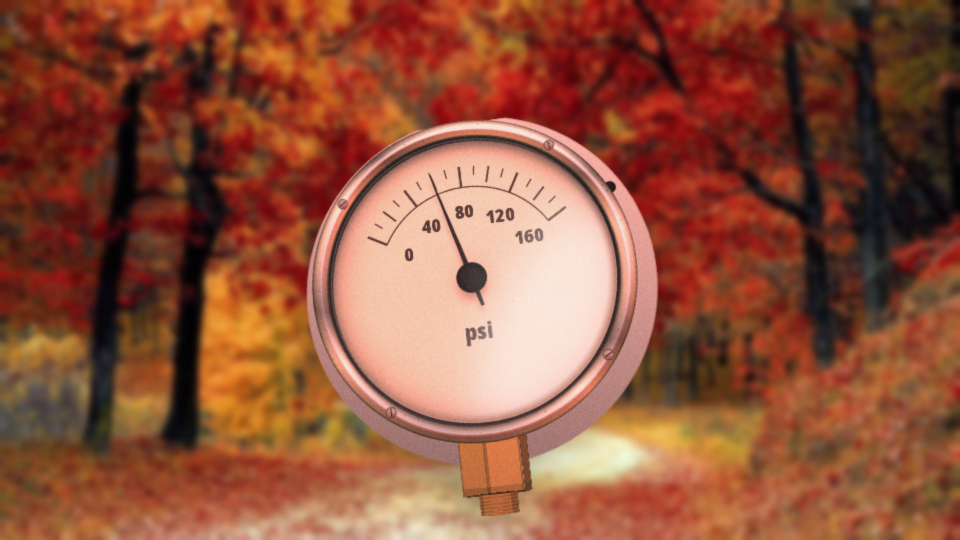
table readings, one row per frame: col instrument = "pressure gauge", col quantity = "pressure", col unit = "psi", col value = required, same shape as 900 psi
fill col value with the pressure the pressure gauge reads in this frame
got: 60 psi
